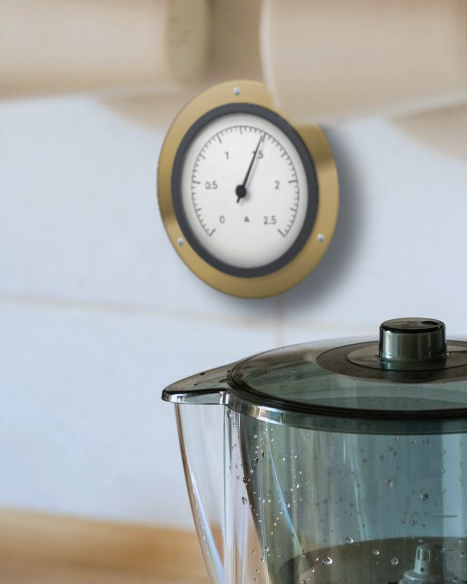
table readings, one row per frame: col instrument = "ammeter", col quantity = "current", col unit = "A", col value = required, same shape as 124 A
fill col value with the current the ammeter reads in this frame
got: 1.5 A
